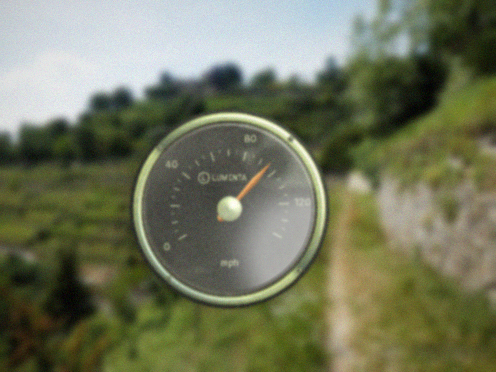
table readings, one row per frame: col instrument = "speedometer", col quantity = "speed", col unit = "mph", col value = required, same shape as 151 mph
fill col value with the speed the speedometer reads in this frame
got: 95 mph
